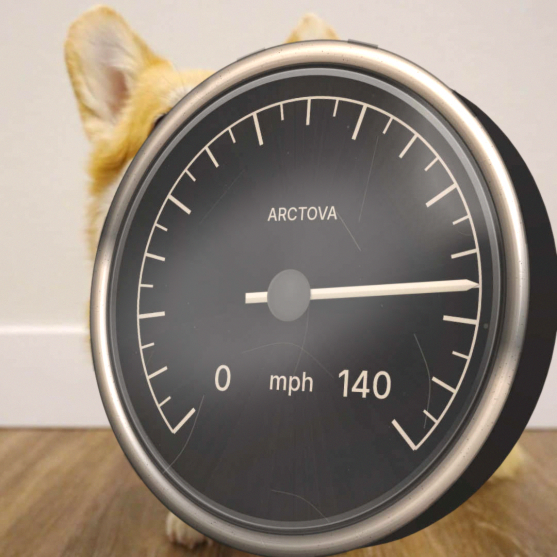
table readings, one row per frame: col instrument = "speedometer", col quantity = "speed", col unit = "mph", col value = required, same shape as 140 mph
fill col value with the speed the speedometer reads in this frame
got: 115 mph
